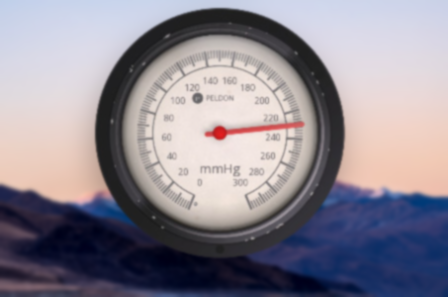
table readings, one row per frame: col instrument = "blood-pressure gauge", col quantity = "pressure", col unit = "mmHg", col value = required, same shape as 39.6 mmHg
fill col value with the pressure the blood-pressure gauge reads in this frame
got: 230 mmHg
